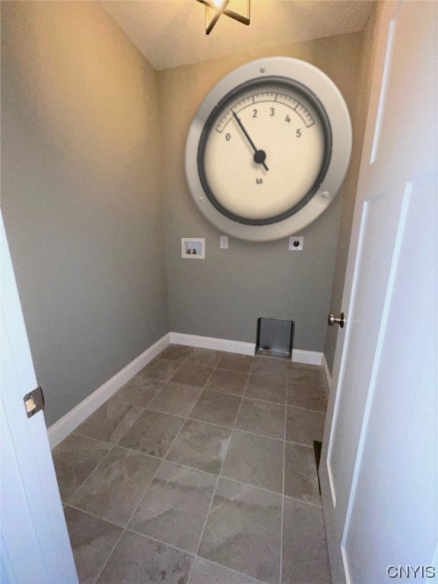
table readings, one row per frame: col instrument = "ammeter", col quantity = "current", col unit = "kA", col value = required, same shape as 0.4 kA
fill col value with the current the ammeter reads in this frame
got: 1 kA
